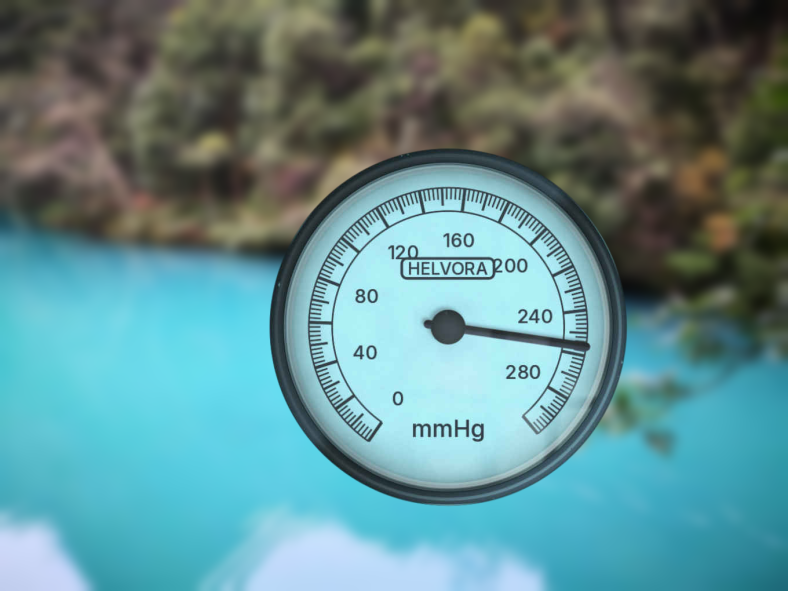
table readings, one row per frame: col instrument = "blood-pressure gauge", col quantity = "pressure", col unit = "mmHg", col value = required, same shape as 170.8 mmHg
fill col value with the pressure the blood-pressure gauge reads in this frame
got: 256 mmHg
